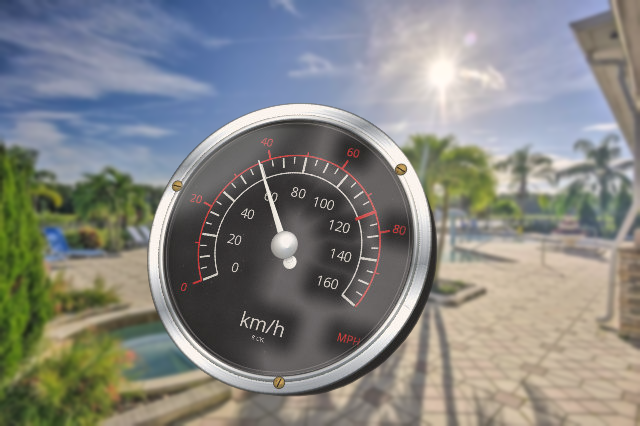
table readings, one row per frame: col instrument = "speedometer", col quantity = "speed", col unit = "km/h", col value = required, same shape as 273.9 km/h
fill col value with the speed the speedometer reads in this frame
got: 60 km/h
